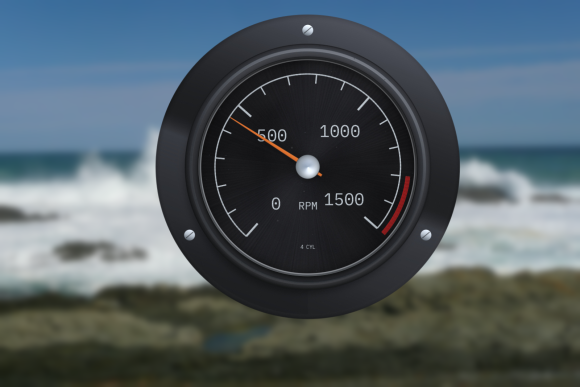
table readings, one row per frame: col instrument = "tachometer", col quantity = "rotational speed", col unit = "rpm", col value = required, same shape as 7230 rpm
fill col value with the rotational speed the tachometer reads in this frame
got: 450 rpm
